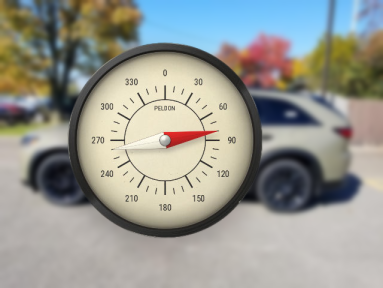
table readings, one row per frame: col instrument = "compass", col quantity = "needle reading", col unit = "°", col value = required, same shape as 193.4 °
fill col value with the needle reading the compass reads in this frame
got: 80 °
